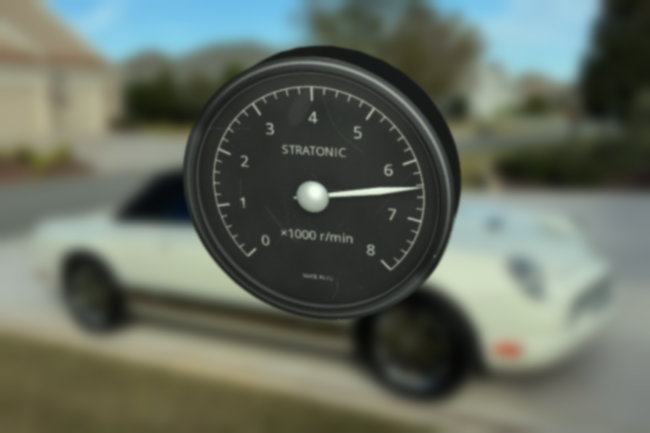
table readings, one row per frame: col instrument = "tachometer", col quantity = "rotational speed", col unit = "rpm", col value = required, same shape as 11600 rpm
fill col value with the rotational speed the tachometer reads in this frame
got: 6400 rpm
